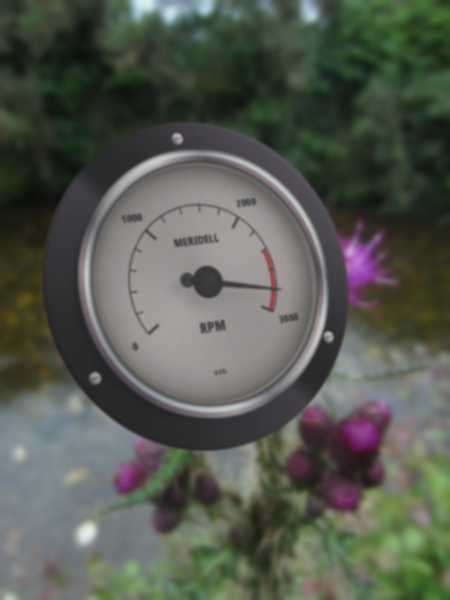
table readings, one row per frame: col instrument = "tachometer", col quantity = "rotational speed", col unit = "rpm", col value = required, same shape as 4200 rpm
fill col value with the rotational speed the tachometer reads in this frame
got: 2800 rpm
